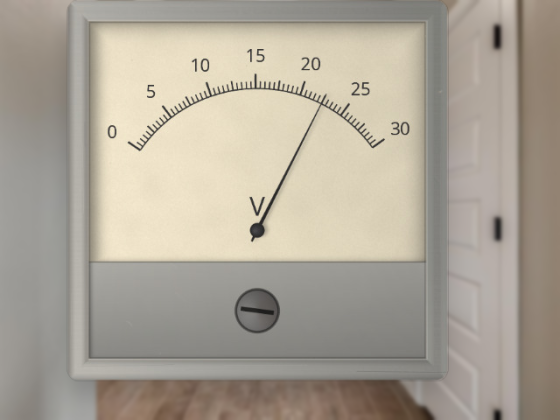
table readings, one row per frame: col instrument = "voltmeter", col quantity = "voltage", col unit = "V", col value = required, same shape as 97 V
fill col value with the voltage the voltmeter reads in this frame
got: 22.5 V
